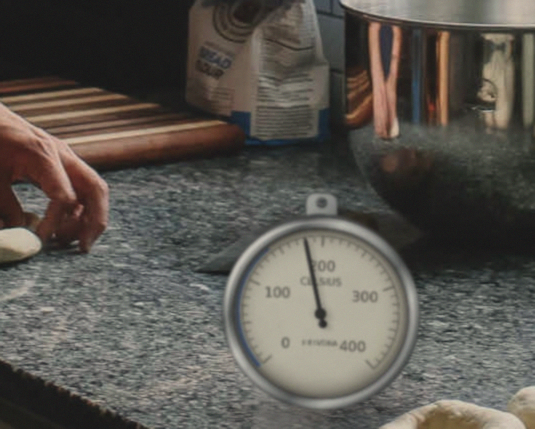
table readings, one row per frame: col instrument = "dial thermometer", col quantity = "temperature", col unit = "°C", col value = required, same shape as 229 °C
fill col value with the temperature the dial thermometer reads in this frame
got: 180 °C
